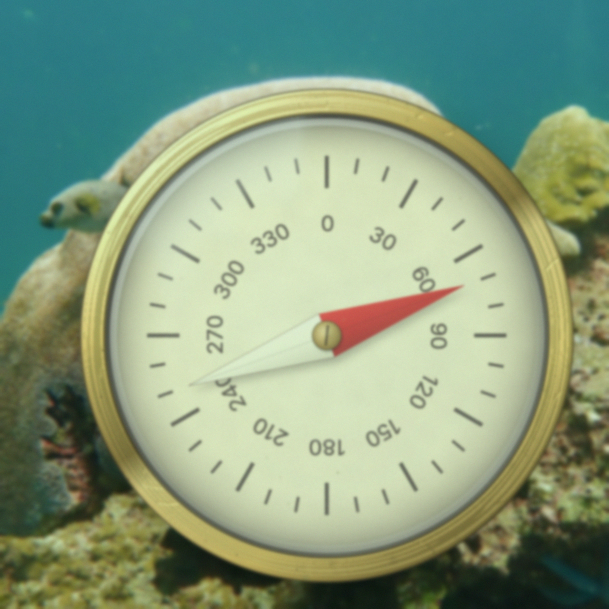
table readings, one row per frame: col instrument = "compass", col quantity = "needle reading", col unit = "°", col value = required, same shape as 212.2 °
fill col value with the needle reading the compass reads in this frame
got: 70 °
